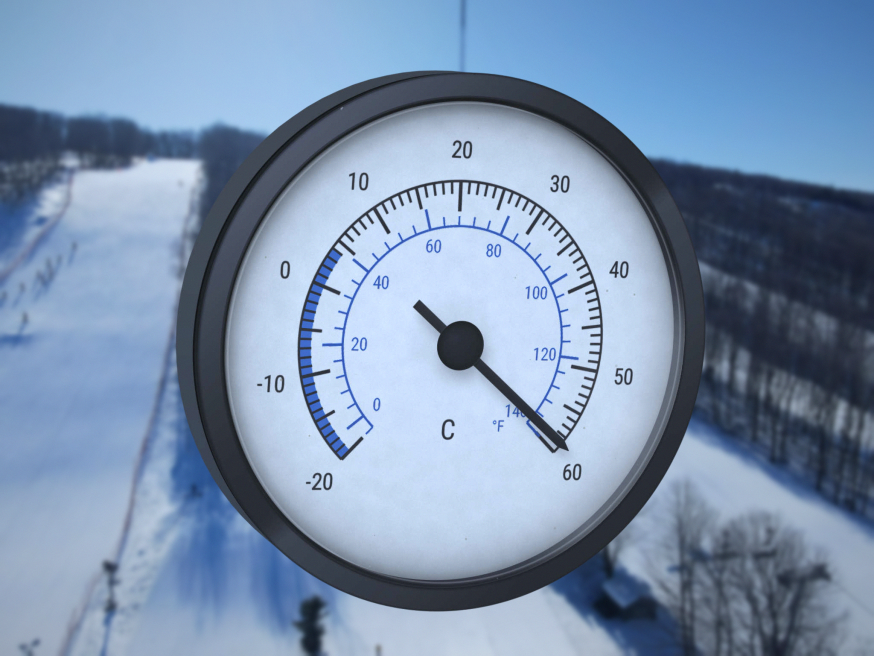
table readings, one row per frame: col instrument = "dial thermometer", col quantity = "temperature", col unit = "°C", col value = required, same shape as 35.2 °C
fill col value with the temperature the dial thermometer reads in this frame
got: 59 °C
